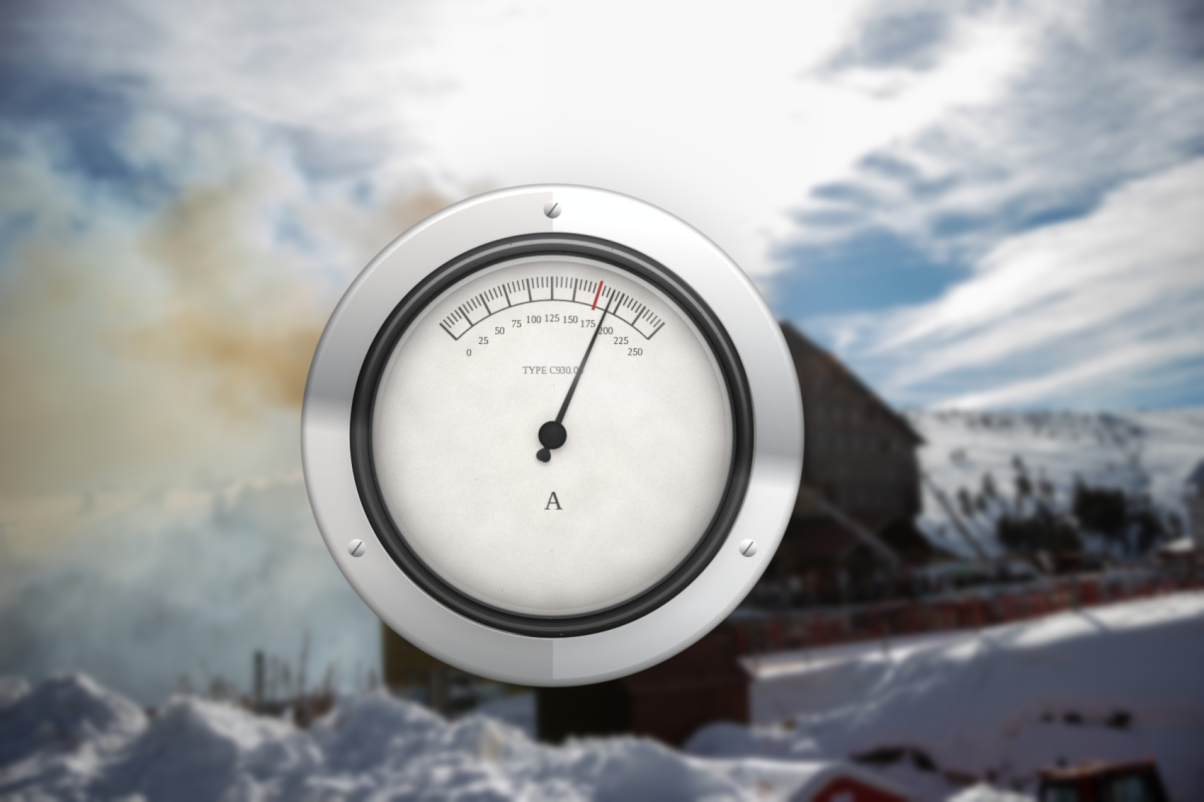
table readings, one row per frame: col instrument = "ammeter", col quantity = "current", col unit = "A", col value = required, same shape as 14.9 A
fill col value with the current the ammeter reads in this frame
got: 190 A
